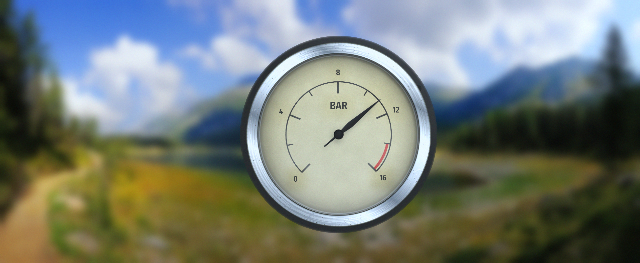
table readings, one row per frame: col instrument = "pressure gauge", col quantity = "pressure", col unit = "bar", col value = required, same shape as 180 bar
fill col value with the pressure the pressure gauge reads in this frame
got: 11 bar
